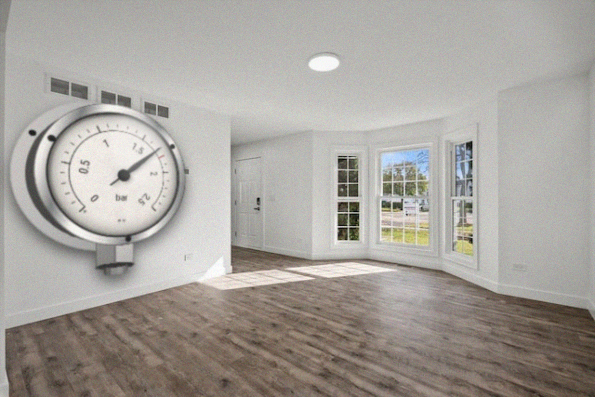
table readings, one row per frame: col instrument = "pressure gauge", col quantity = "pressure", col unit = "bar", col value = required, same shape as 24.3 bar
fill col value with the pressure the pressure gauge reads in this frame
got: 1.7 bar
